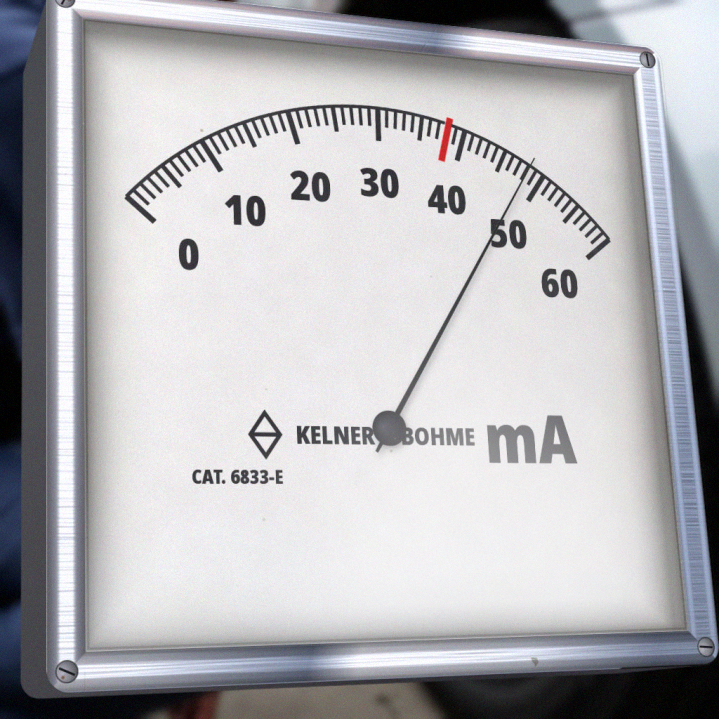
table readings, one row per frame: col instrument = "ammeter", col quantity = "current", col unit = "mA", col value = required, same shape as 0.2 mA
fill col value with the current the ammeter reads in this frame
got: 48 mA
